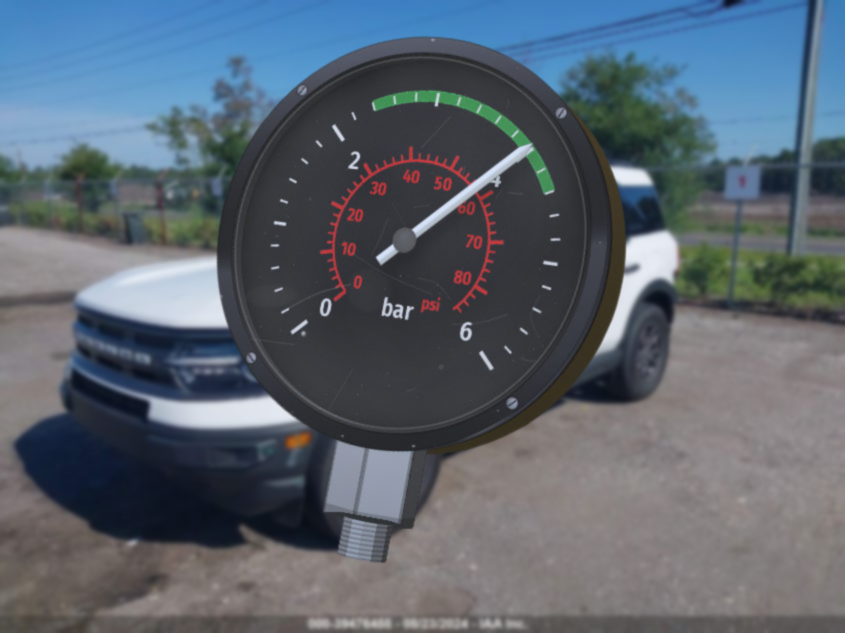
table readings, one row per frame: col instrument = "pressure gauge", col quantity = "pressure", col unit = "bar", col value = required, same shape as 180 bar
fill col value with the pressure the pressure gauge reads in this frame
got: 4 bar
